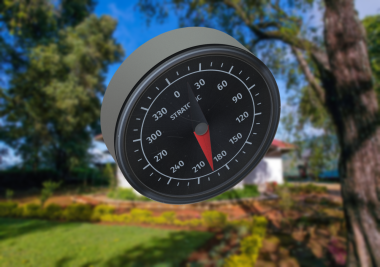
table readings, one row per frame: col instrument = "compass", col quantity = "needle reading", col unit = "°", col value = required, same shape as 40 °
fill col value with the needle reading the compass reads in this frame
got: 195 °
